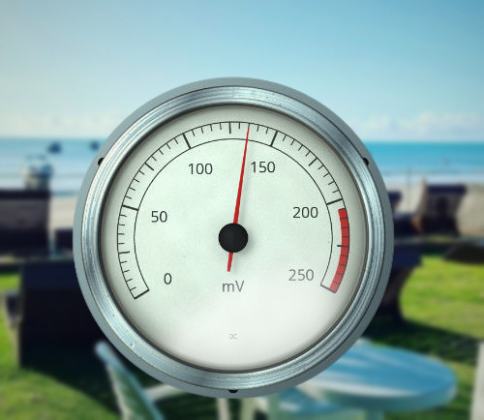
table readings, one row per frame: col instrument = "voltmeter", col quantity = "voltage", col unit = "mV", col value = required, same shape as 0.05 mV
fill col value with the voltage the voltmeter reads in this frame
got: 135 mV
